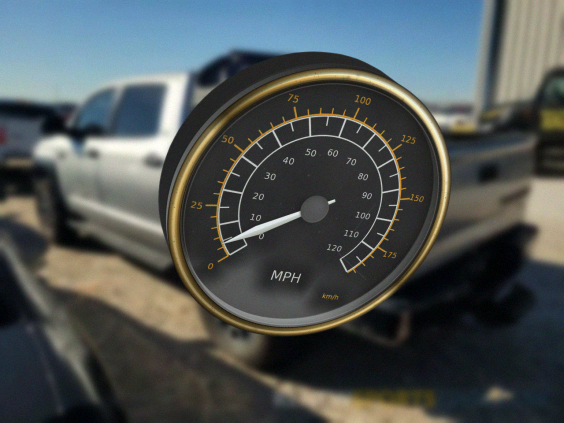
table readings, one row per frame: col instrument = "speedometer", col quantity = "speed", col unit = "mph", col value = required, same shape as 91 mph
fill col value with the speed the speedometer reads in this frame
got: 5 mph
